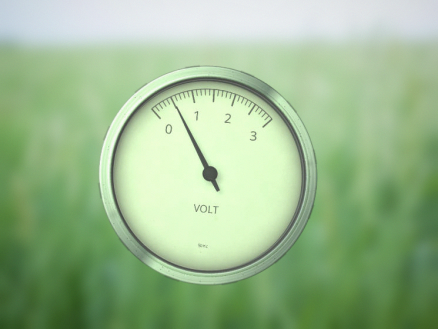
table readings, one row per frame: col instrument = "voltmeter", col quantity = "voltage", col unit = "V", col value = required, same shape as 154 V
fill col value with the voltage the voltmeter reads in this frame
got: 0.5 V
